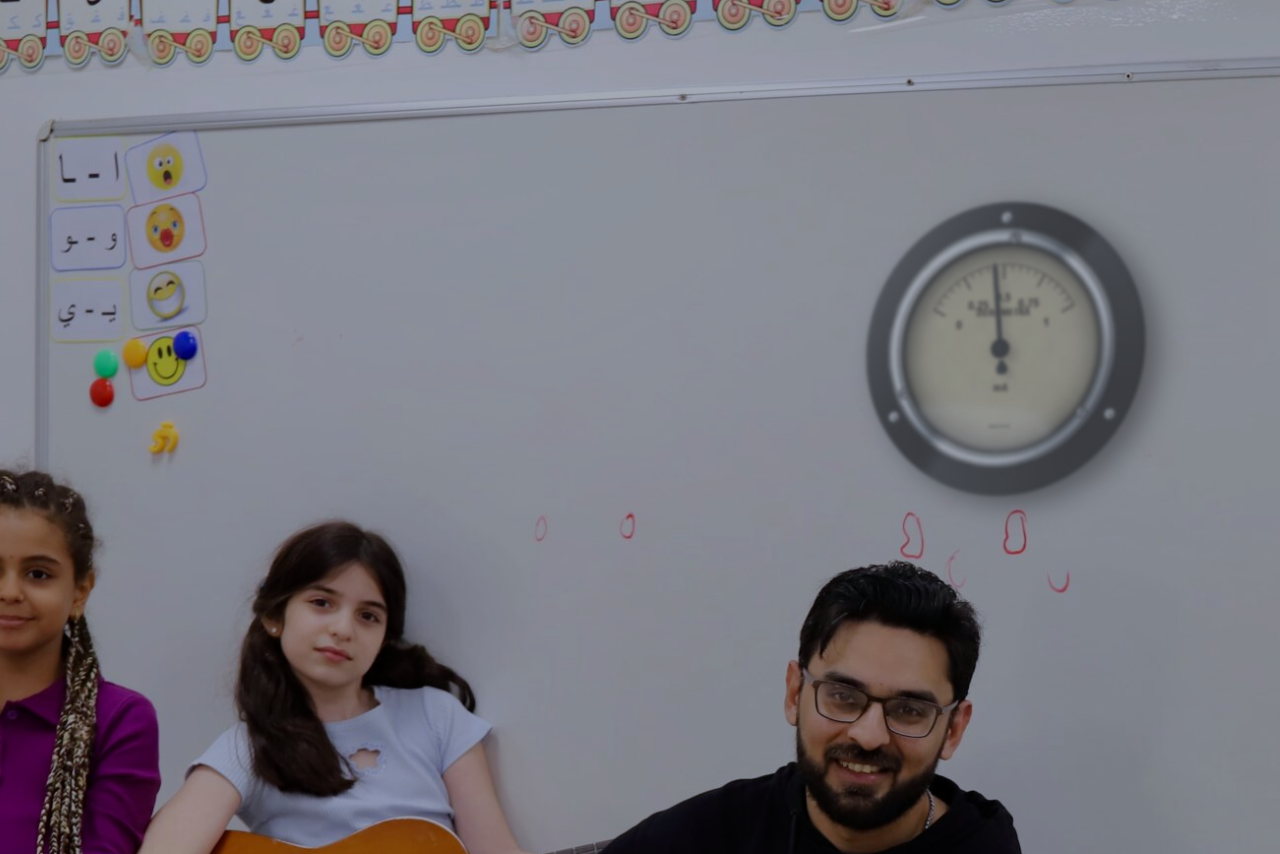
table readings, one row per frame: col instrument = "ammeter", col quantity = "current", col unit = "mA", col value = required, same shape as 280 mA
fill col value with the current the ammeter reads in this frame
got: 0.45 mA
